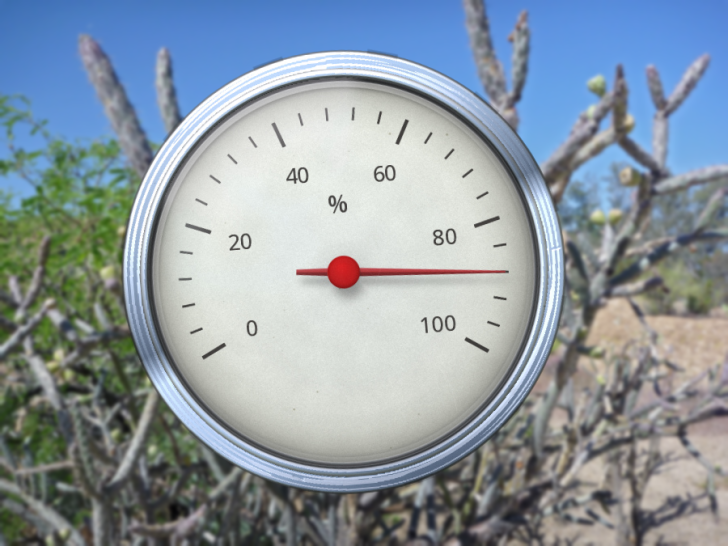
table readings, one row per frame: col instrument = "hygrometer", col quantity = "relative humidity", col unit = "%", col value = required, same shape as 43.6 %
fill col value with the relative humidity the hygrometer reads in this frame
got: 88 %
